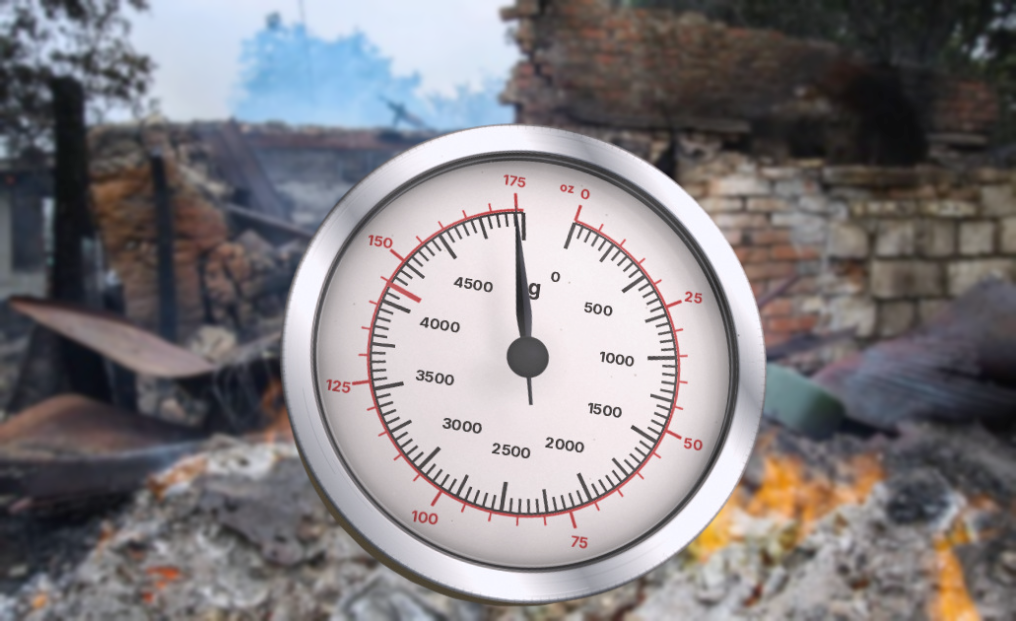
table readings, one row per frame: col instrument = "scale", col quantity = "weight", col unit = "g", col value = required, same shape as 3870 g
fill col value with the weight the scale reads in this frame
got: 4950 g
